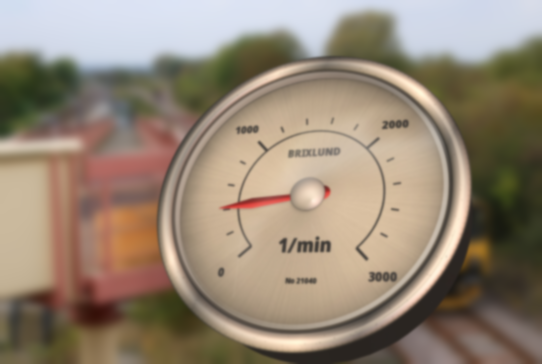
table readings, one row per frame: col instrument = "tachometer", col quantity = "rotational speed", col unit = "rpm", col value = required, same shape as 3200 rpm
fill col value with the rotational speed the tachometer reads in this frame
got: 400 rpm
